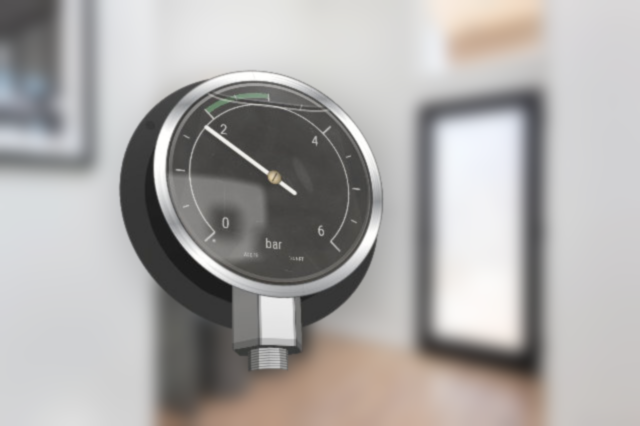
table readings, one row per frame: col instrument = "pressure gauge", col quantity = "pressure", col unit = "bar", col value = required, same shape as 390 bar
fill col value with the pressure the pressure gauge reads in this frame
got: 1.75 bar
